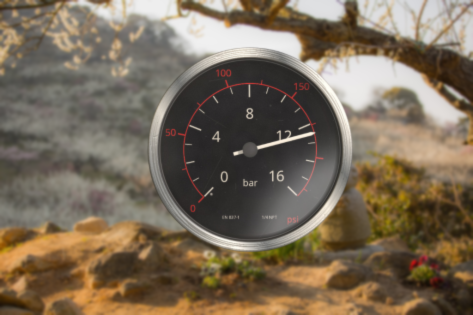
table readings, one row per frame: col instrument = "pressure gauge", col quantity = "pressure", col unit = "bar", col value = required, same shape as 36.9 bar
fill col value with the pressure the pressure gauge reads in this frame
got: 12.5 bar
